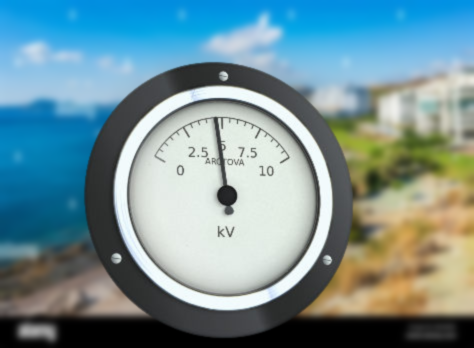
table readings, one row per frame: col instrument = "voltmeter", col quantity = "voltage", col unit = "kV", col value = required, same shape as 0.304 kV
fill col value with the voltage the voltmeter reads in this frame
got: 4.5 kV
